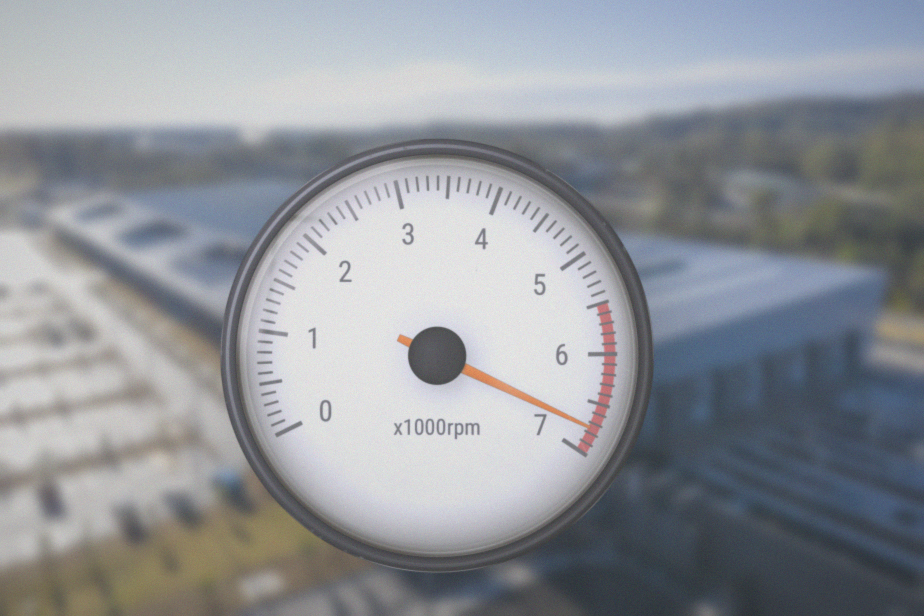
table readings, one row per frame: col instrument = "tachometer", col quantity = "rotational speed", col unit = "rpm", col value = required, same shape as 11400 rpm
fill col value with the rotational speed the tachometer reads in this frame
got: 6750 rpm
